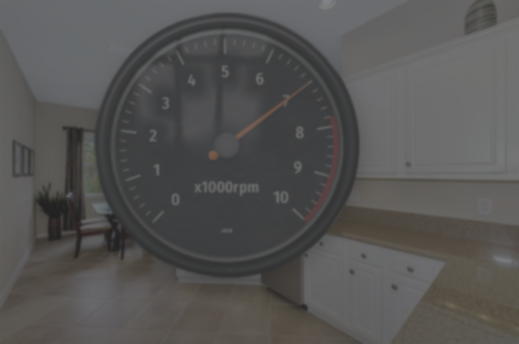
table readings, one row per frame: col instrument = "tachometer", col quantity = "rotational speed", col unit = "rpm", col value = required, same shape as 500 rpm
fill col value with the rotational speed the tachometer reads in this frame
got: 7000 rpm
